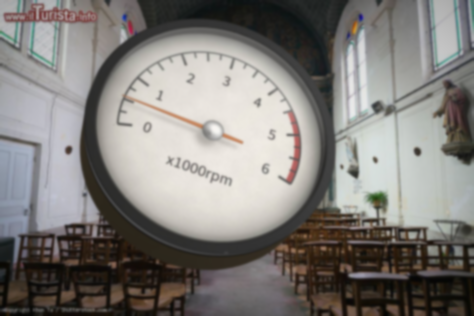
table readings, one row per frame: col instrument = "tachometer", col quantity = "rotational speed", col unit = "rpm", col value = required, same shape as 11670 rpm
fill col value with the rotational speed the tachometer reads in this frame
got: 500 rpm
